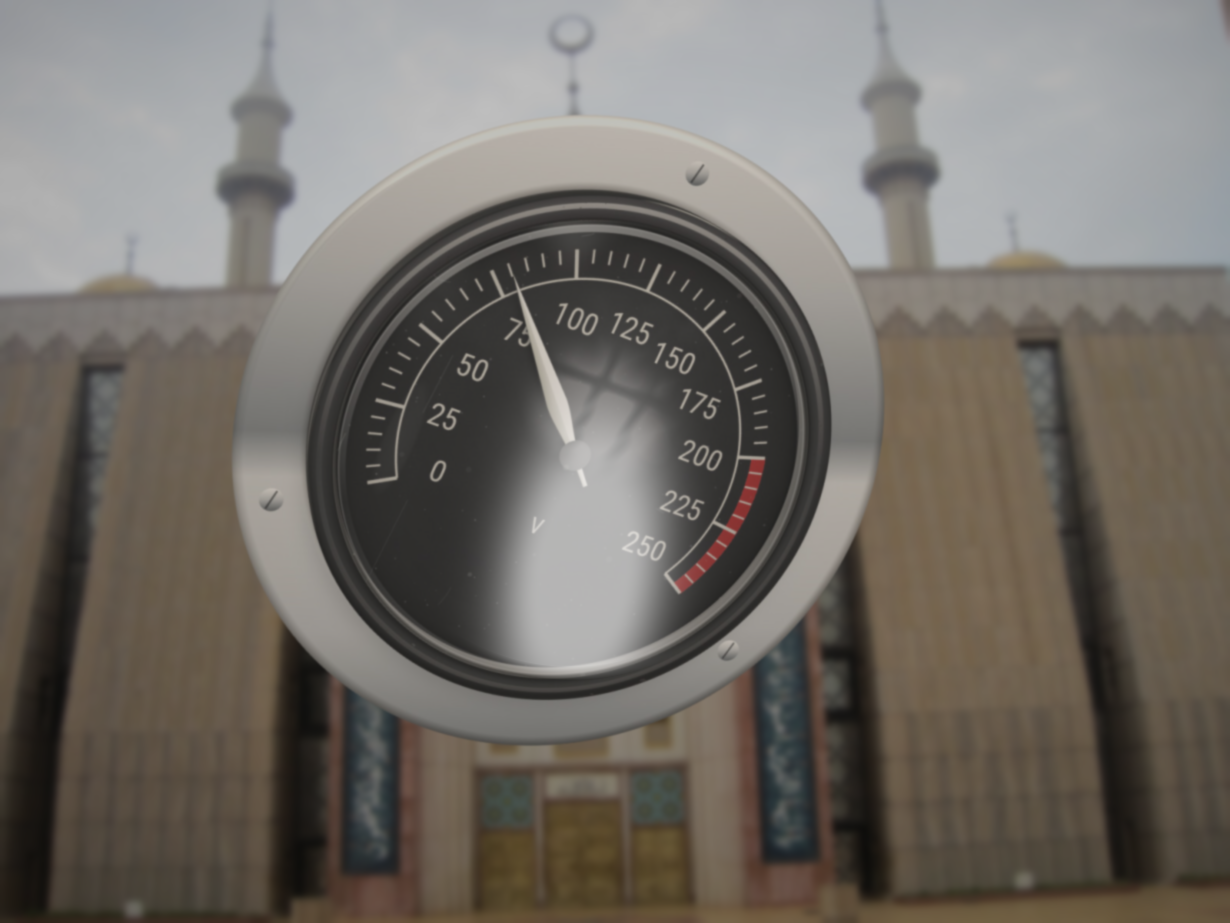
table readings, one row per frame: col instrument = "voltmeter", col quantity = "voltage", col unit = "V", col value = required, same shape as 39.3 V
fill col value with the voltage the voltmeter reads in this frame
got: 80 V
